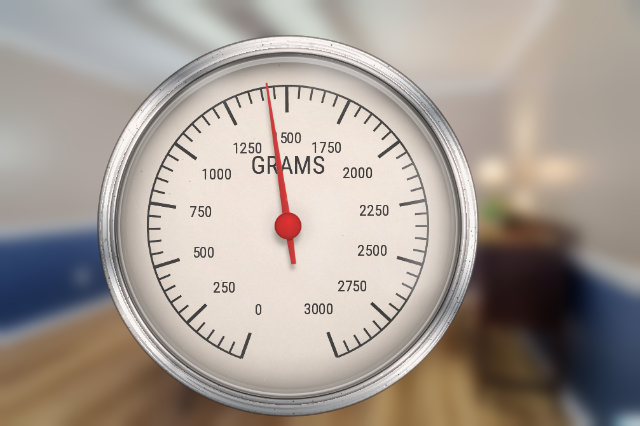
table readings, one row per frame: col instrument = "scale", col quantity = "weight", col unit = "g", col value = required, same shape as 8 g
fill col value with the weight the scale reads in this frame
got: 1425 g
